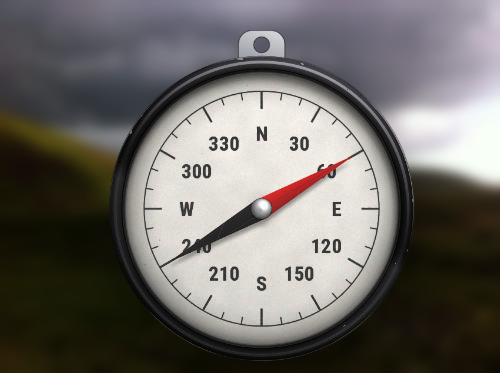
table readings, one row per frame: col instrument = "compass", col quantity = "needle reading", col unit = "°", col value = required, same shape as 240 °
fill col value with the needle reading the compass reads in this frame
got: 60 °
